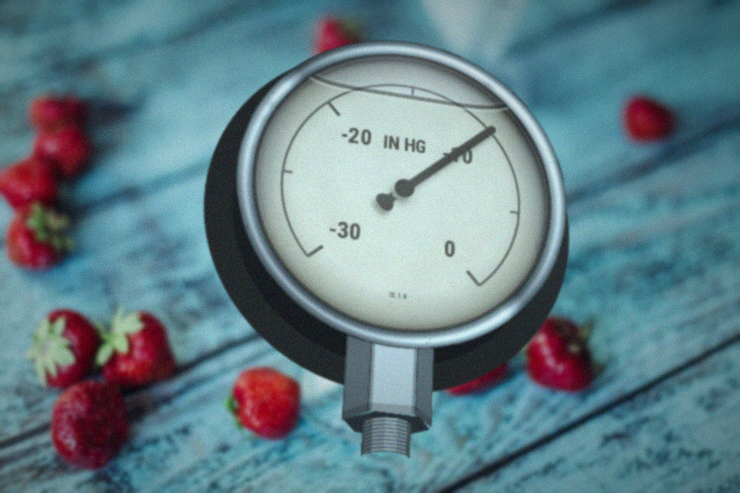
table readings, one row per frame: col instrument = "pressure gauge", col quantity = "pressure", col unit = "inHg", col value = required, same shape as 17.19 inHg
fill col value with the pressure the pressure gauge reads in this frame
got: -10 inHg
